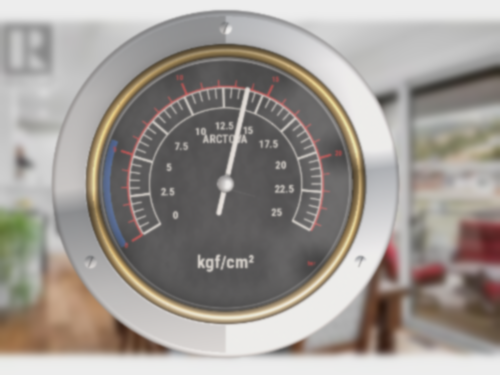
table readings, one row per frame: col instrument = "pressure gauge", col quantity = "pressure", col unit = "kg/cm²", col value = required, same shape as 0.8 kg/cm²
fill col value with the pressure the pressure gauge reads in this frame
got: 14 kg/cm²
